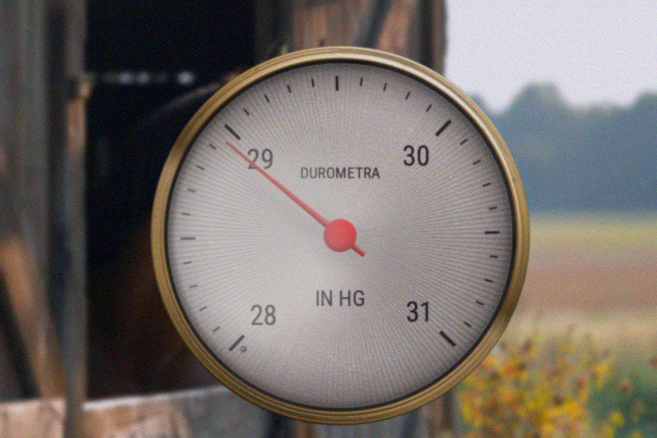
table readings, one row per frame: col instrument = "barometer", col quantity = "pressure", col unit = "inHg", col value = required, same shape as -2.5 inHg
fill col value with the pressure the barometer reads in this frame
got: 28.95 inHg
